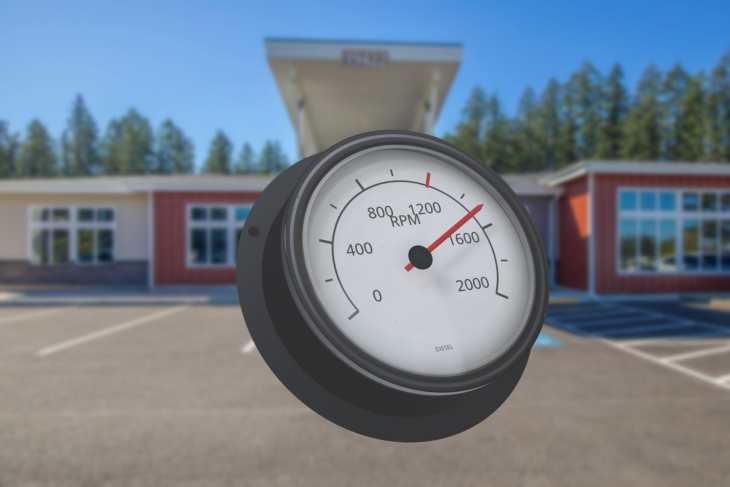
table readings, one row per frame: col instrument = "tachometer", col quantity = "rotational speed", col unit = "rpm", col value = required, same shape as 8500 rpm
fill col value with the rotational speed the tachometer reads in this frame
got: 1500 rpm
